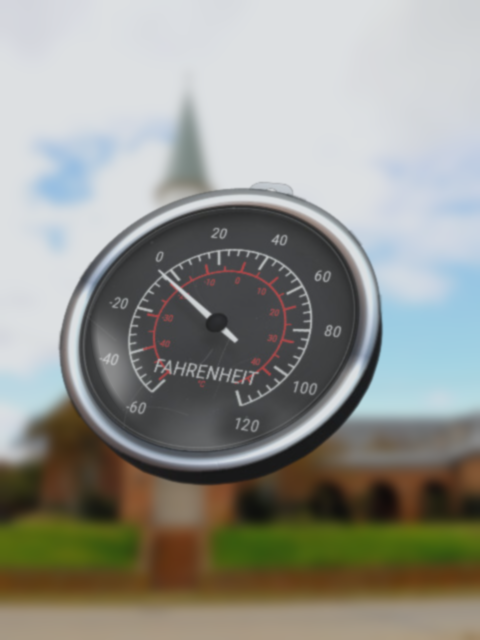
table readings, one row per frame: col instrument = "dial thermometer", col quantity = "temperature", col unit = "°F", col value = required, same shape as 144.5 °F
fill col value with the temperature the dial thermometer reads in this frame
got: -4 °F
